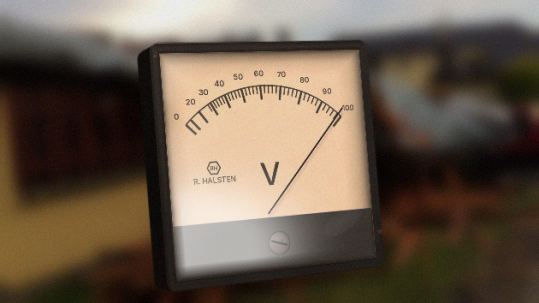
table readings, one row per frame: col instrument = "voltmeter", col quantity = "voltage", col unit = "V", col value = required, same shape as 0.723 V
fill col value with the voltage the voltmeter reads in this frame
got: 98 V
